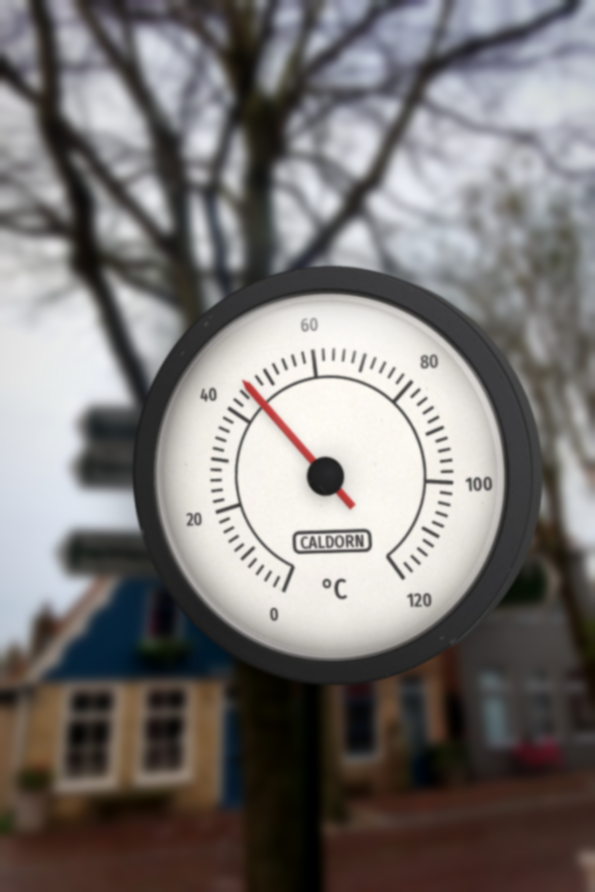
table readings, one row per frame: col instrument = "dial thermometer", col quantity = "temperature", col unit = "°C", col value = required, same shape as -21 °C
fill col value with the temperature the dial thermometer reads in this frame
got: 46 °C
